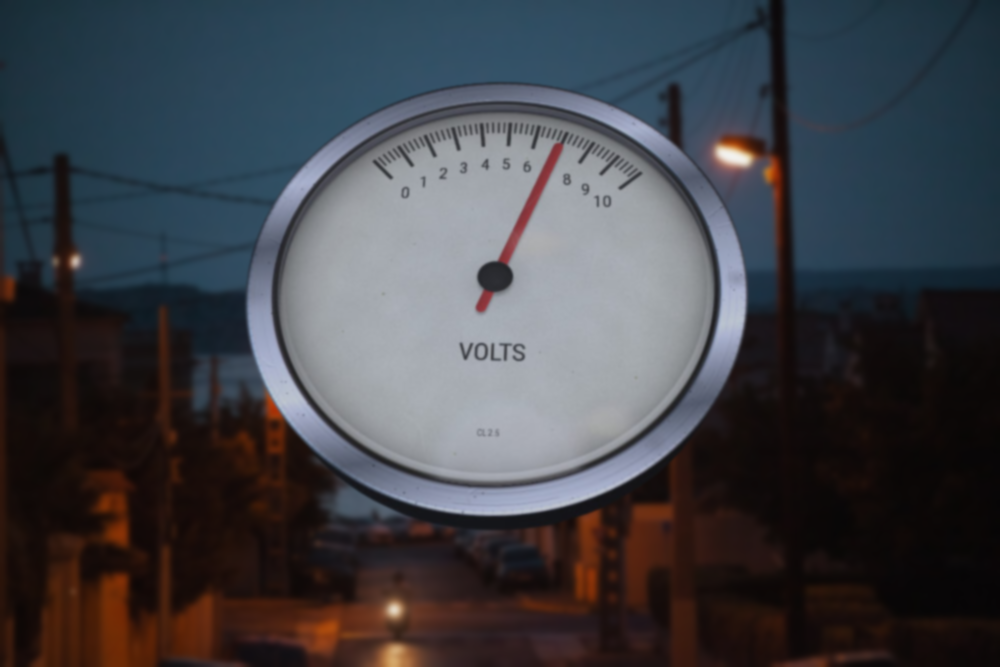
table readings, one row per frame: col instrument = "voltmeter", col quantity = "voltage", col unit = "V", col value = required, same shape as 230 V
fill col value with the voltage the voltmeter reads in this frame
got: 7 V
